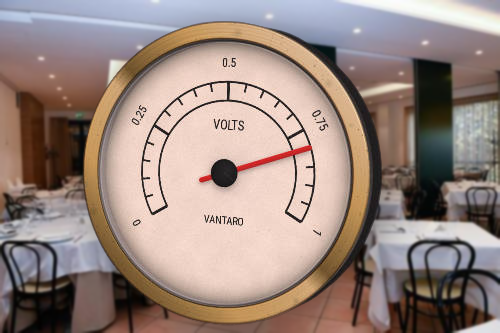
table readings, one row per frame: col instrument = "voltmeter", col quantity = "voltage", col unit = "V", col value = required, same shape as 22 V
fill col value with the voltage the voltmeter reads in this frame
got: 0.8 V
